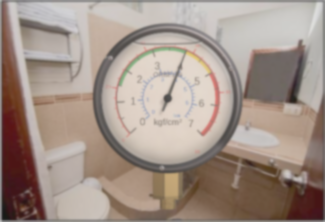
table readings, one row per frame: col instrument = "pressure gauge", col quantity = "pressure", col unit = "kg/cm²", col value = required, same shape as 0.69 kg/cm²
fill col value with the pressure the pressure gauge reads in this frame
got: 4 kg/cm²
